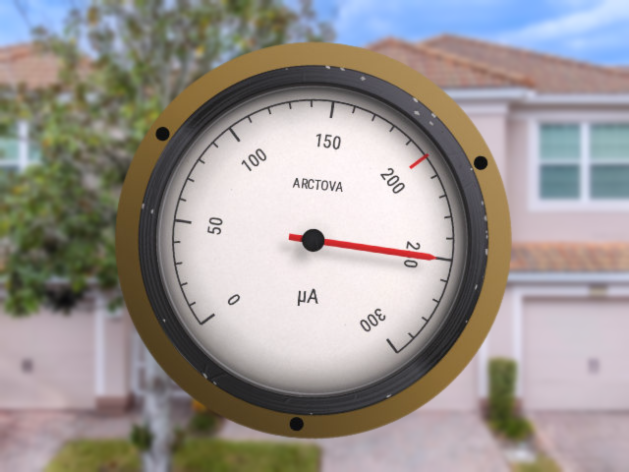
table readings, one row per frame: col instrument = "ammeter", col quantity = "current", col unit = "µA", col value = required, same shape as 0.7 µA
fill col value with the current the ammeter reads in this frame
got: 250 µA
